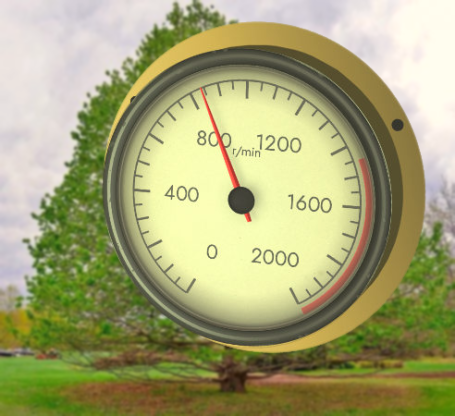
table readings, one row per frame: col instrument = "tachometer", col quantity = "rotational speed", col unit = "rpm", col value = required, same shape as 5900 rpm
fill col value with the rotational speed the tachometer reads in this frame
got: 850 rpm
